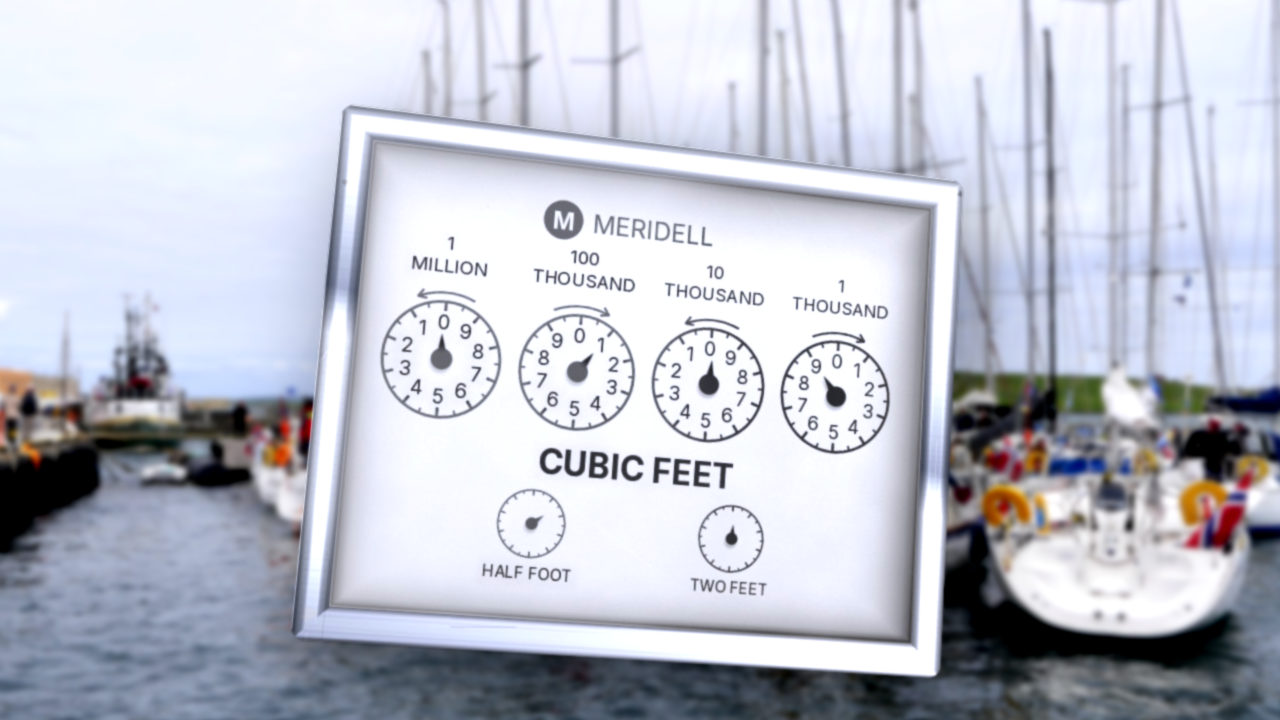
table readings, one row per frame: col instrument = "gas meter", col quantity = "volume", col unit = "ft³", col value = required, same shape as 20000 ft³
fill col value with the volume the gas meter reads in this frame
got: 9900 ft³
